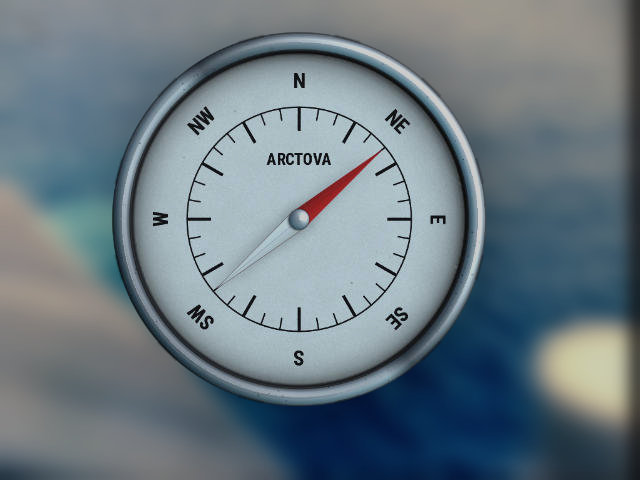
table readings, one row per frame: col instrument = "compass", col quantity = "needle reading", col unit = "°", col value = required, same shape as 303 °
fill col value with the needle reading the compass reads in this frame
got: 50 °
